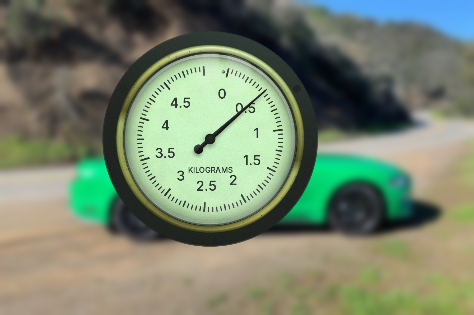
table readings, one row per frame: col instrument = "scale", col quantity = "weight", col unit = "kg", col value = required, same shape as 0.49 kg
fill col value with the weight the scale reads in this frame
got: 0.5 kg
